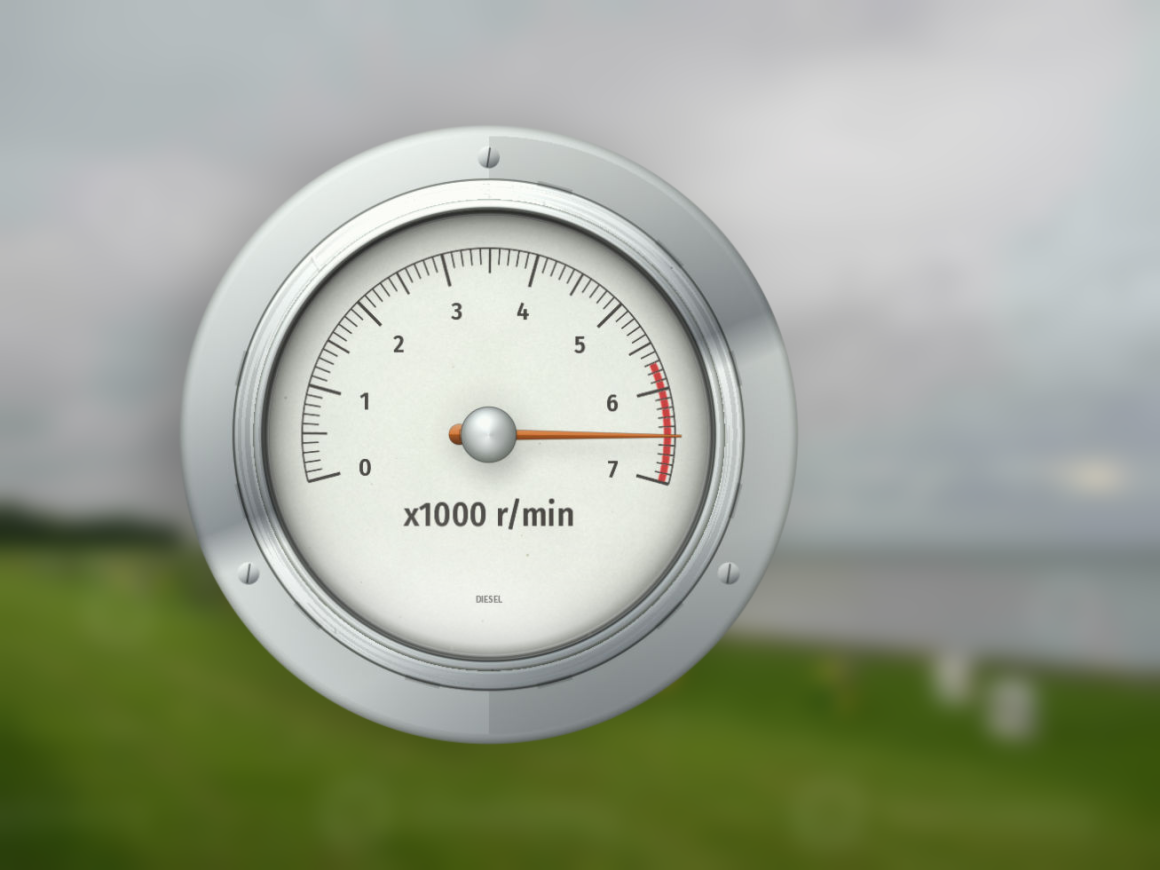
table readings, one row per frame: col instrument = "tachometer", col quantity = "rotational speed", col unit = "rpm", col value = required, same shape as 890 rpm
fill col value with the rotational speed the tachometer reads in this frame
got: 6500 rpm
